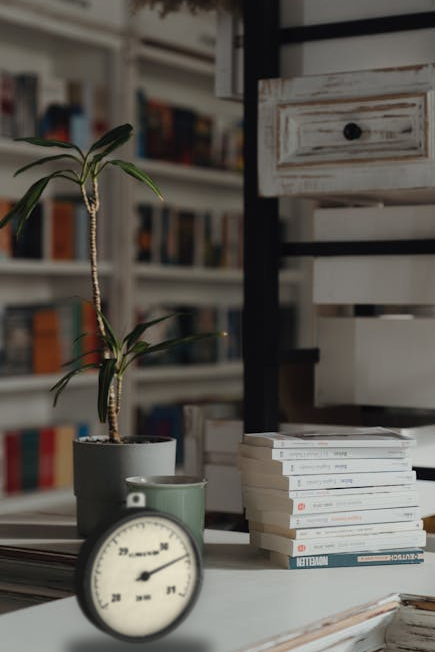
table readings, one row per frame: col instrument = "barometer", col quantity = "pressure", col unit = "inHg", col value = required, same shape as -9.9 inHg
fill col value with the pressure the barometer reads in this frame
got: 30.4 inHg
